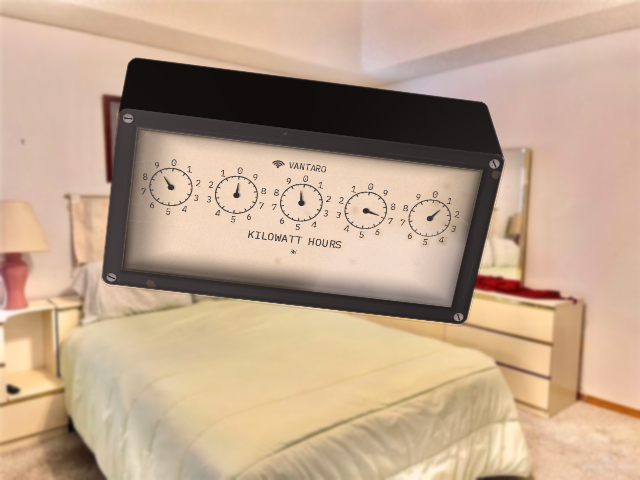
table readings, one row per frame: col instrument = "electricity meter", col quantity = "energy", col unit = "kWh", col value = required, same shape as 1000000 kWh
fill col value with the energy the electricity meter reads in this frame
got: 89971 kWh
